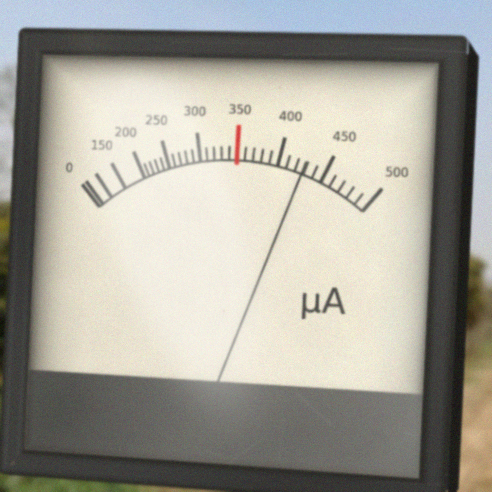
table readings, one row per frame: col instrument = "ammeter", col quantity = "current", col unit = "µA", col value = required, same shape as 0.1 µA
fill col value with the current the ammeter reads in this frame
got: 430 µA
